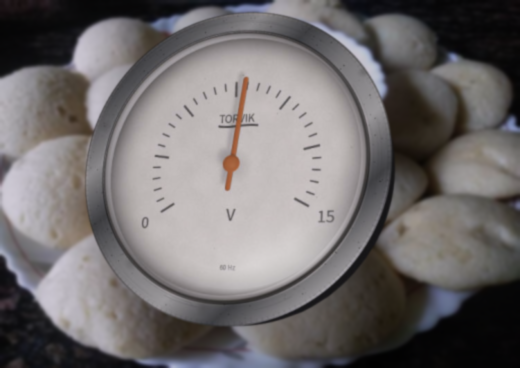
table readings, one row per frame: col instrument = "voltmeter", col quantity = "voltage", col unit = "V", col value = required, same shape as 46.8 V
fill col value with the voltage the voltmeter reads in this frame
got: 8 V
